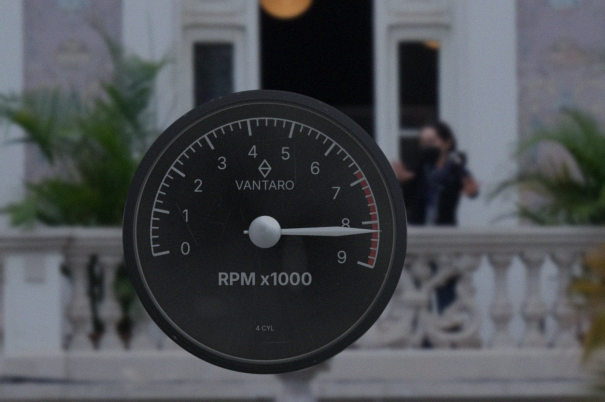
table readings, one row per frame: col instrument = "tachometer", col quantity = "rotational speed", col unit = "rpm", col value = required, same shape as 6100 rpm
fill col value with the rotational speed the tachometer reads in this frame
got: 8200 rpm
